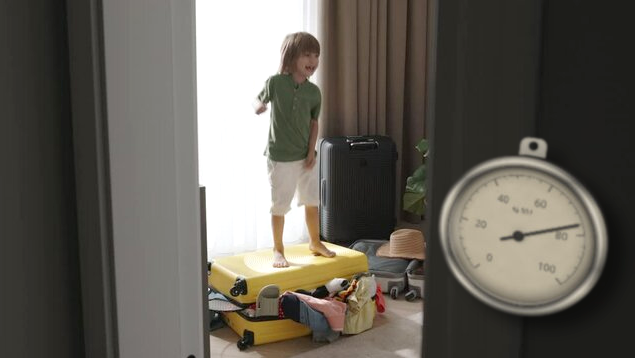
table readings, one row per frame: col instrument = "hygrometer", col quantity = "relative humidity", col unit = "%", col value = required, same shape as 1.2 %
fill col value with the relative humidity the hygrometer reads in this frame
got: 76 %
